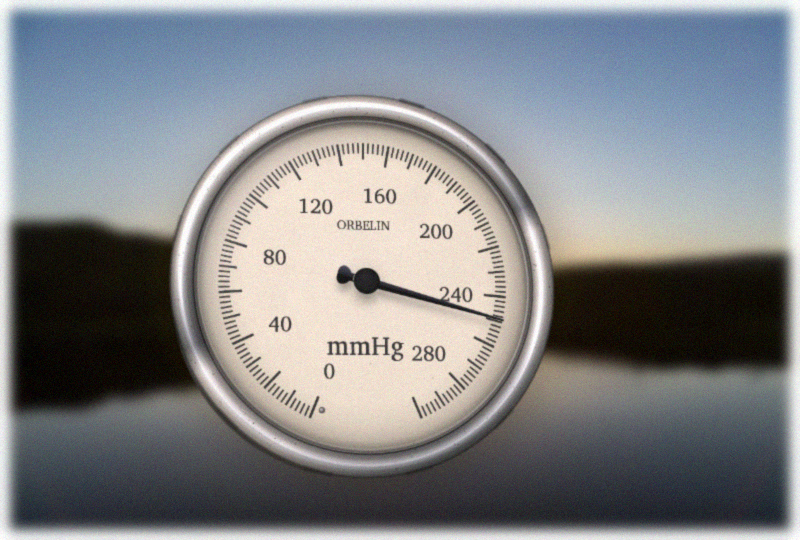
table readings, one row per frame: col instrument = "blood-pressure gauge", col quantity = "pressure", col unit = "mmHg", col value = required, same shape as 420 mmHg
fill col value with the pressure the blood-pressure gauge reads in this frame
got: 250 mmHg
